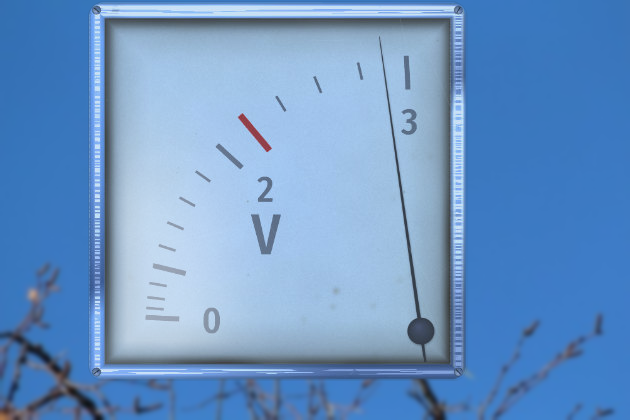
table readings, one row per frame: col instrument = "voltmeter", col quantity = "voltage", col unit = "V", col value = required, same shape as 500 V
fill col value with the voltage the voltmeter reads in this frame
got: 2.9 V
